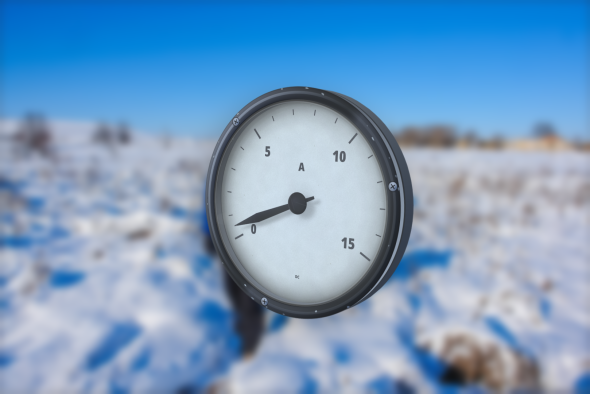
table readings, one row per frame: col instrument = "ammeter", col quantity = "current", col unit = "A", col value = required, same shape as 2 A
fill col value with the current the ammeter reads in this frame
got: 0.5 A
